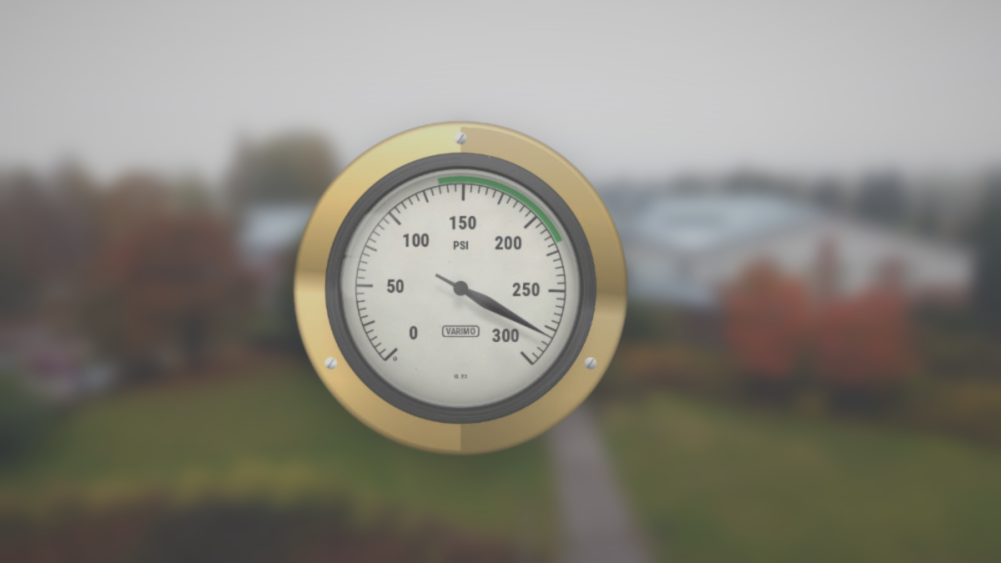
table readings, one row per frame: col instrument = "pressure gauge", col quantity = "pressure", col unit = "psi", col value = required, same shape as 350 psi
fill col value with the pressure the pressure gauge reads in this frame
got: 280 psi
